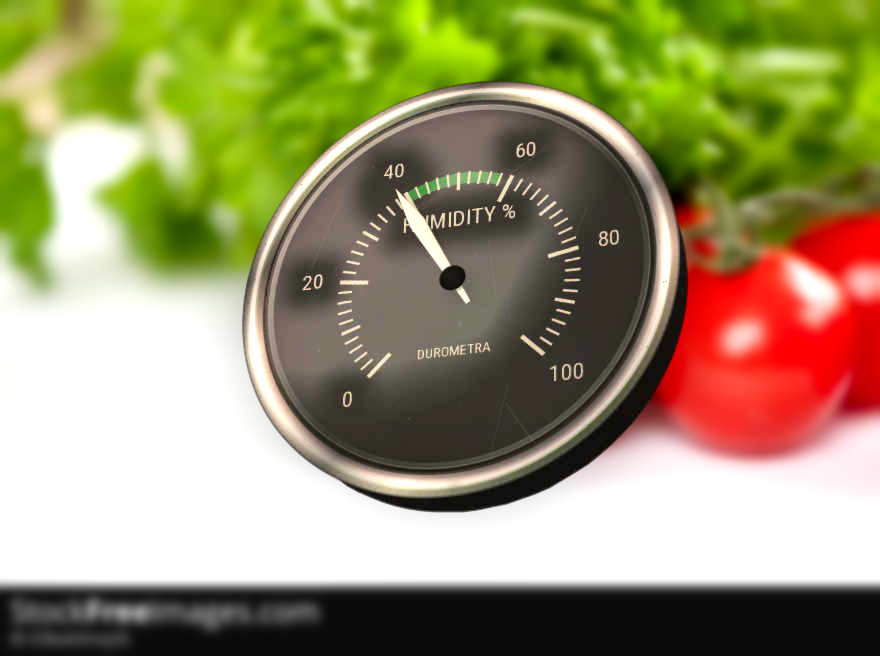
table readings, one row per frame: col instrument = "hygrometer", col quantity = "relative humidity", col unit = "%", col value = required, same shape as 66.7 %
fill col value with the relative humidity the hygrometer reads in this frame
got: 39 %
